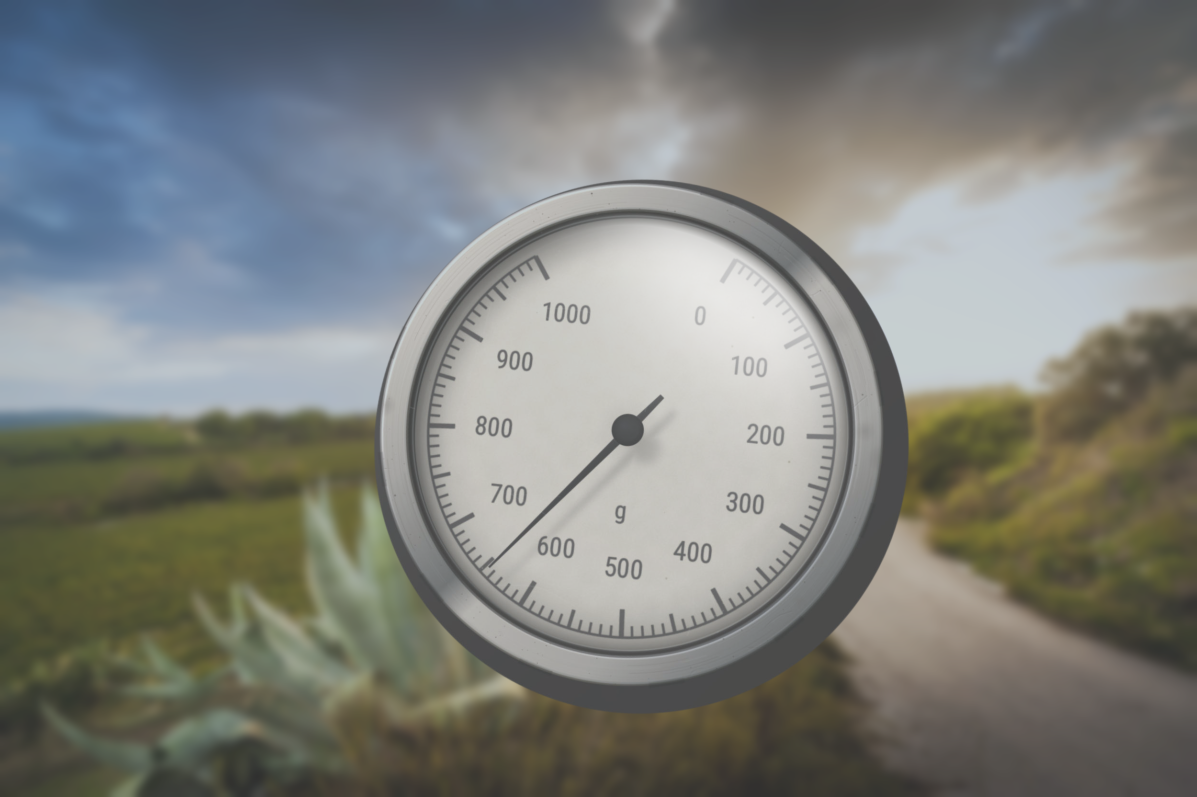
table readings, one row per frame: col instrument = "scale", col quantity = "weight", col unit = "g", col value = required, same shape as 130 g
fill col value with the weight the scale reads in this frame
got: 645 g
